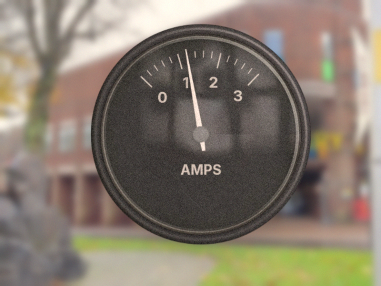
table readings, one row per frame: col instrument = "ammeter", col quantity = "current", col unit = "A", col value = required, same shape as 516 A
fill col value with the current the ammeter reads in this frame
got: 1.2 A
